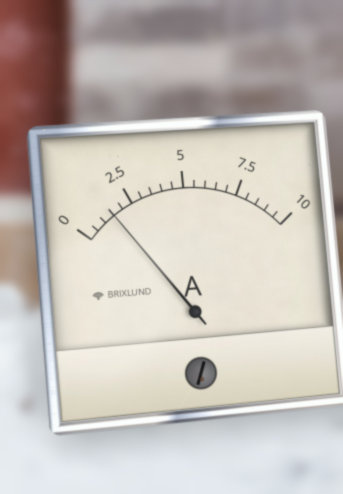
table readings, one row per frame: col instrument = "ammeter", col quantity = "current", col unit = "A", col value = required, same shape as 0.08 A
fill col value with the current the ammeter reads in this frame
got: 1.5 A
